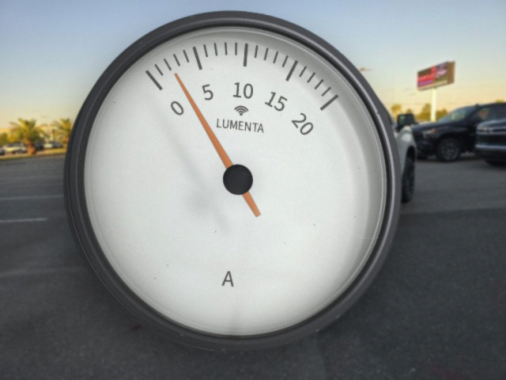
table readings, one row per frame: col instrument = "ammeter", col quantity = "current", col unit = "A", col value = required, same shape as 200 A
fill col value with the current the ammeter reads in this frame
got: 2 A
